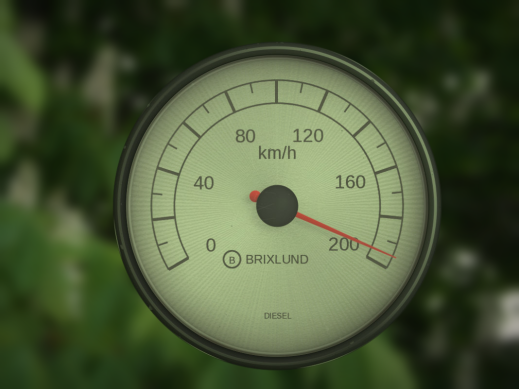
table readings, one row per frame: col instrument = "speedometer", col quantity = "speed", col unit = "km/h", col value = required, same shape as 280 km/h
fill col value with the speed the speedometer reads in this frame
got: 195 km/h
